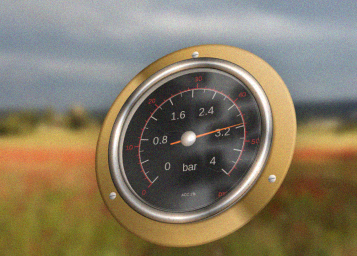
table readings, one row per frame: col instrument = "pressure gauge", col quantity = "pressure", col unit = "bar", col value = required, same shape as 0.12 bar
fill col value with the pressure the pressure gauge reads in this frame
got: 3.2 bar
